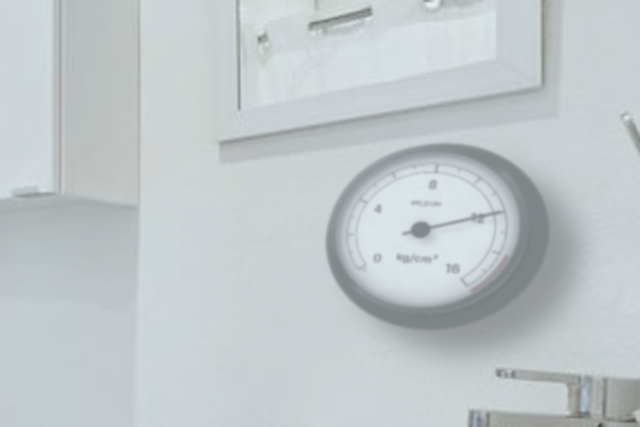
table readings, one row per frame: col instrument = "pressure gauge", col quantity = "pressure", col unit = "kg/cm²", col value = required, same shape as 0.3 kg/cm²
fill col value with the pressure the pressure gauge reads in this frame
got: 12 kg/cm²
